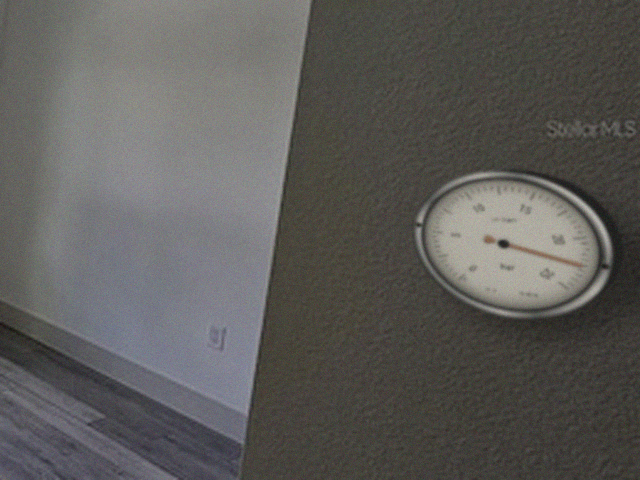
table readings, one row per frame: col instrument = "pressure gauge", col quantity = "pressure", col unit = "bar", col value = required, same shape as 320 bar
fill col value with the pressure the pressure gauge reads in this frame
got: 22.5 bar
